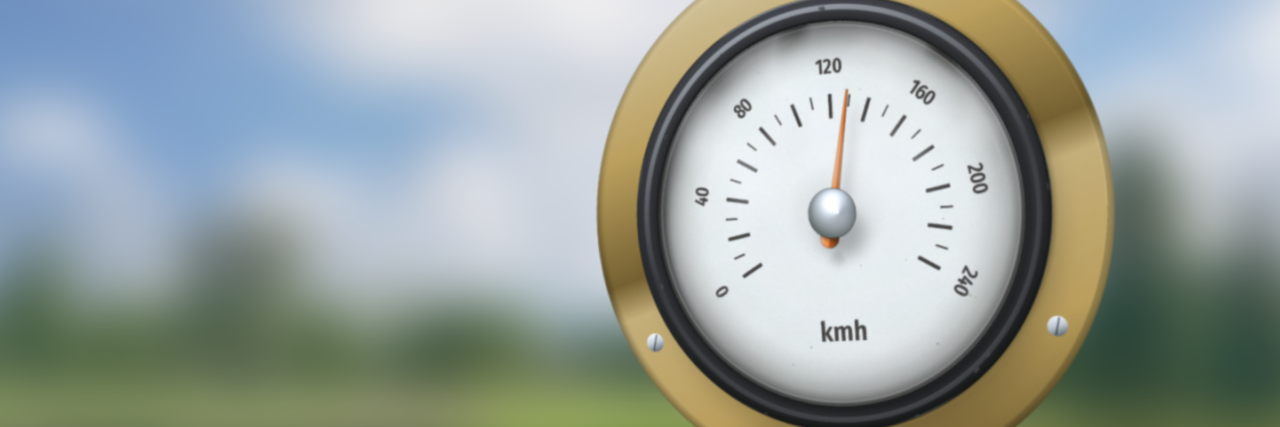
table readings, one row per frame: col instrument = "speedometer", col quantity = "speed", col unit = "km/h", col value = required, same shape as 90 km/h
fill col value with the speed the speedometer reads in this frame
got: 130 km/h
